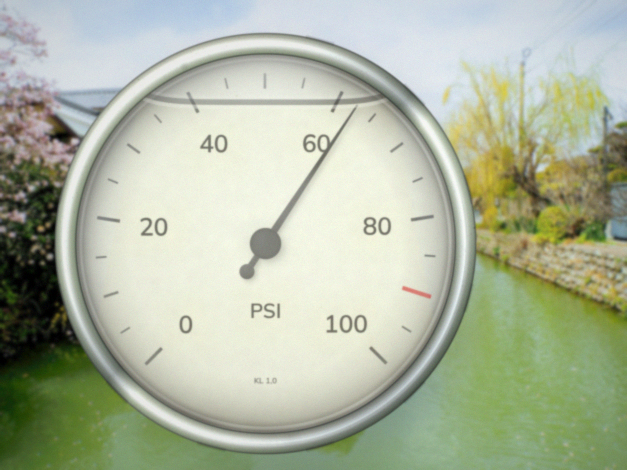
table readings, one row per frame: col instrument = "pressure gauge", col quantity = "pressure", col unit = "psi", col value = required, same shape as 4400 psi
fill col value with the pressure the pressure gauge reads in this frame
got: 62.5 psi
